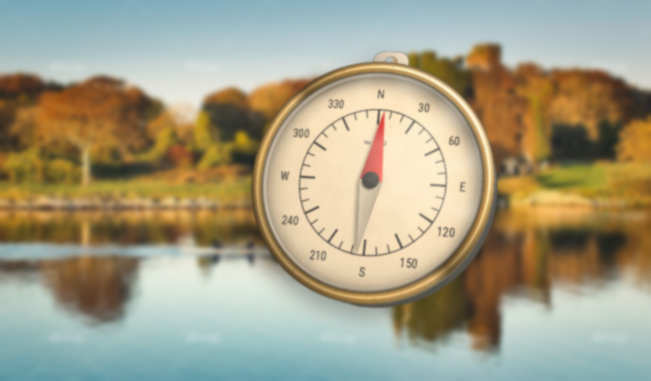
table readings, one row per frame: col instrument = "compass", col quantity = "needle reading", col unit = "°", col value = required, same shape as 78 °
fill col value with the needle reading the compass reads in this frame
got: 5 °
